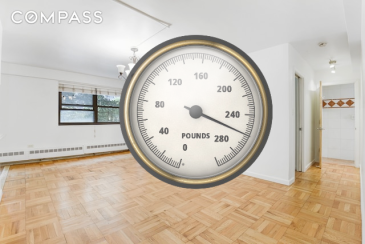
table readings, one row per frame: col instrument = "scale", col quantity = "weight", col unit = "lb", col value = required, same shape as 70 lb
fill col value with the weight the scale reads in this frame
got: 260 lb
